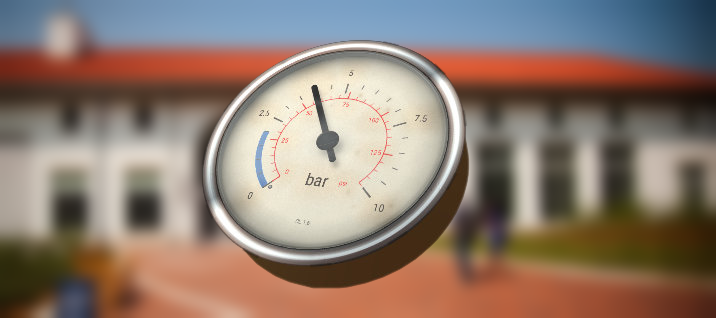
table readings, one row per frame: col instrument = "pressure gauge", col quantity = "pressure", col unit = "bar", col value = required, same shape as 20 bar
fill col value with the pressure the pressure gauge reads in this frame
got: 4 bar
